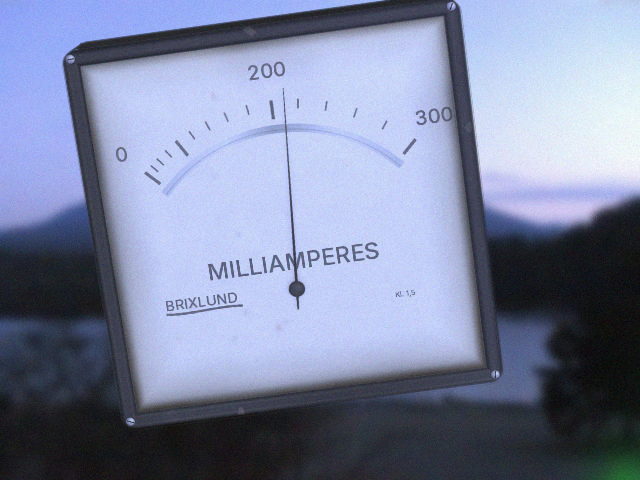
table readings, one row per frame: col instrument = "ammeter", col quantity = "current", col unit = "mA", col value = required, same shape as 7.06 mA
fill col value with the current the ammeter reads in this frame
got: 210 mA
